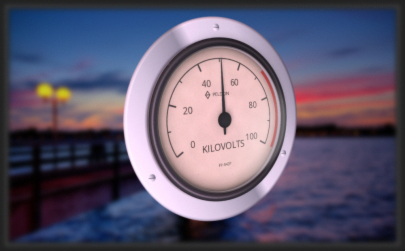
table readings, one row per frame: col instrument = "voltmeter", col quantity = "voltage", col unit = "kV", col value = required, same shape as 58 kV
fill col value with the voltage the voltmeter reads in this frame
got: 50 kV
